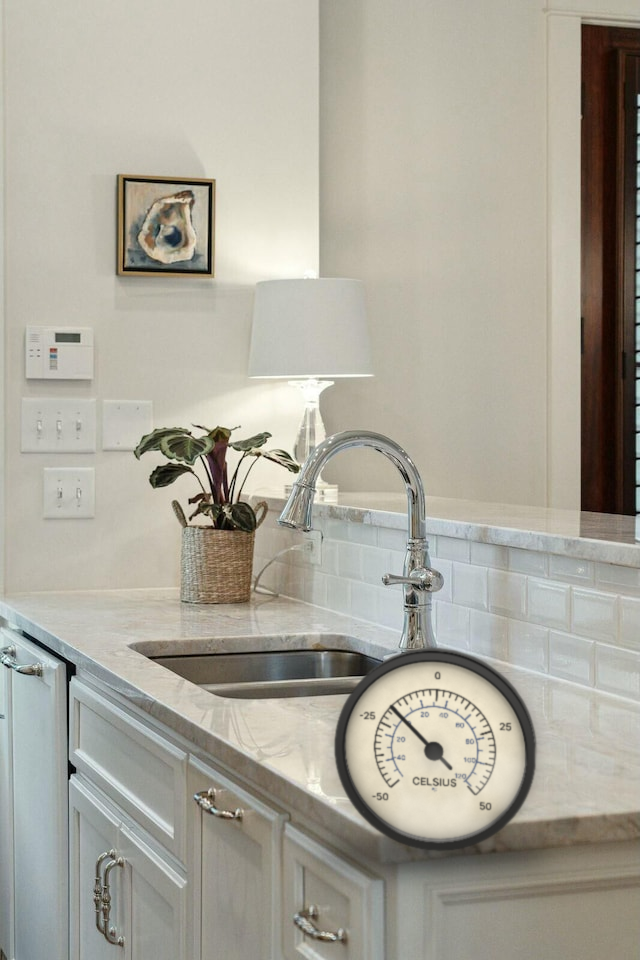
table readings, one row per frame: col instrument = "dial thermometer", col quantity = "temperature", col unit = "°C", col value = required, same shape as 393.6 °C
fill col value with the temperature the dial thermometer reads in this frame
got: -17.5 °C
